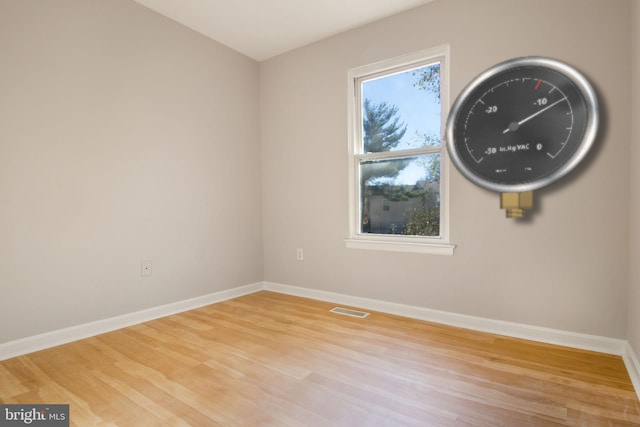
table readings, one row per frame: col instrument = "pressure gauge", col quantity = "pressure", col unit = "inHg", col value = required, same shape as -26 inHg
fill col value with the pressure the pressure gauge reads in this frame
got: -8 inHg
